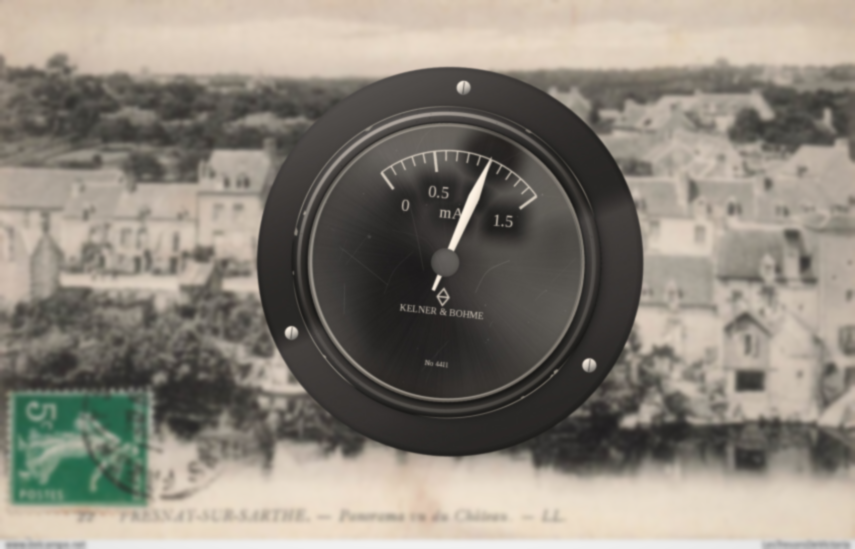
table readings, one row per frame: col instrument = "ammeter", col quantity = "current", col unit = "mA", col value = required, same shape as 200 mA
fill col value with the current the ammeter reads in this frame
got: 1 mA
